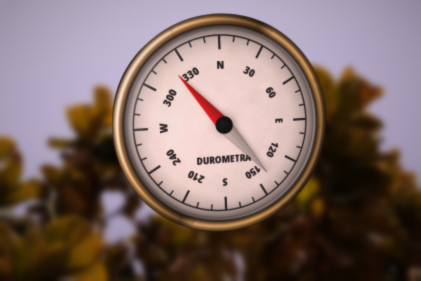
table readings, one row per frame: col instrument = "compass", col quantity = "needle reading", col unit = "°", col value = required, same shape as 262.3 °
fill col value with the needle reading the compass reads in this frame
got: 320 °
